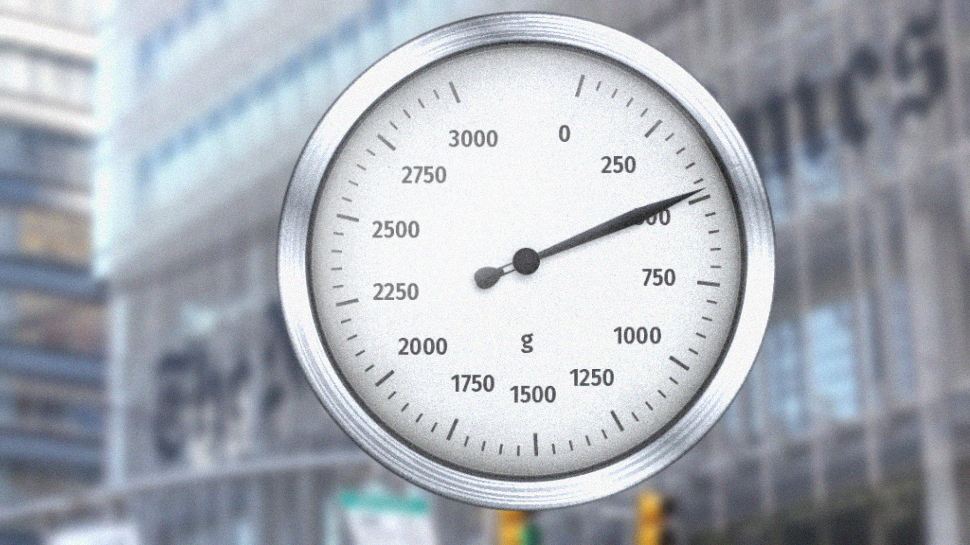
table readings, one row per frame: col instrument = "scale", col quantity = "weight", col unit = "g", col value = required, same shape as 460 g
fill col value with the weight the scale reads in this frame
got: 475 g
